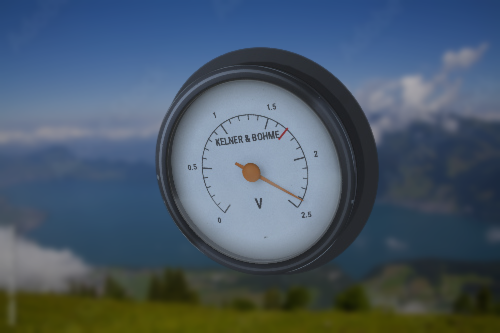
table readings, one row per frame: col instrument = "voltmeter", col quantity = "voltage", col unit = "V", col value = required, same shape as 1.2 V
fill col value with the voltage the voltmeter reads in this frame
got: 2.4 V
